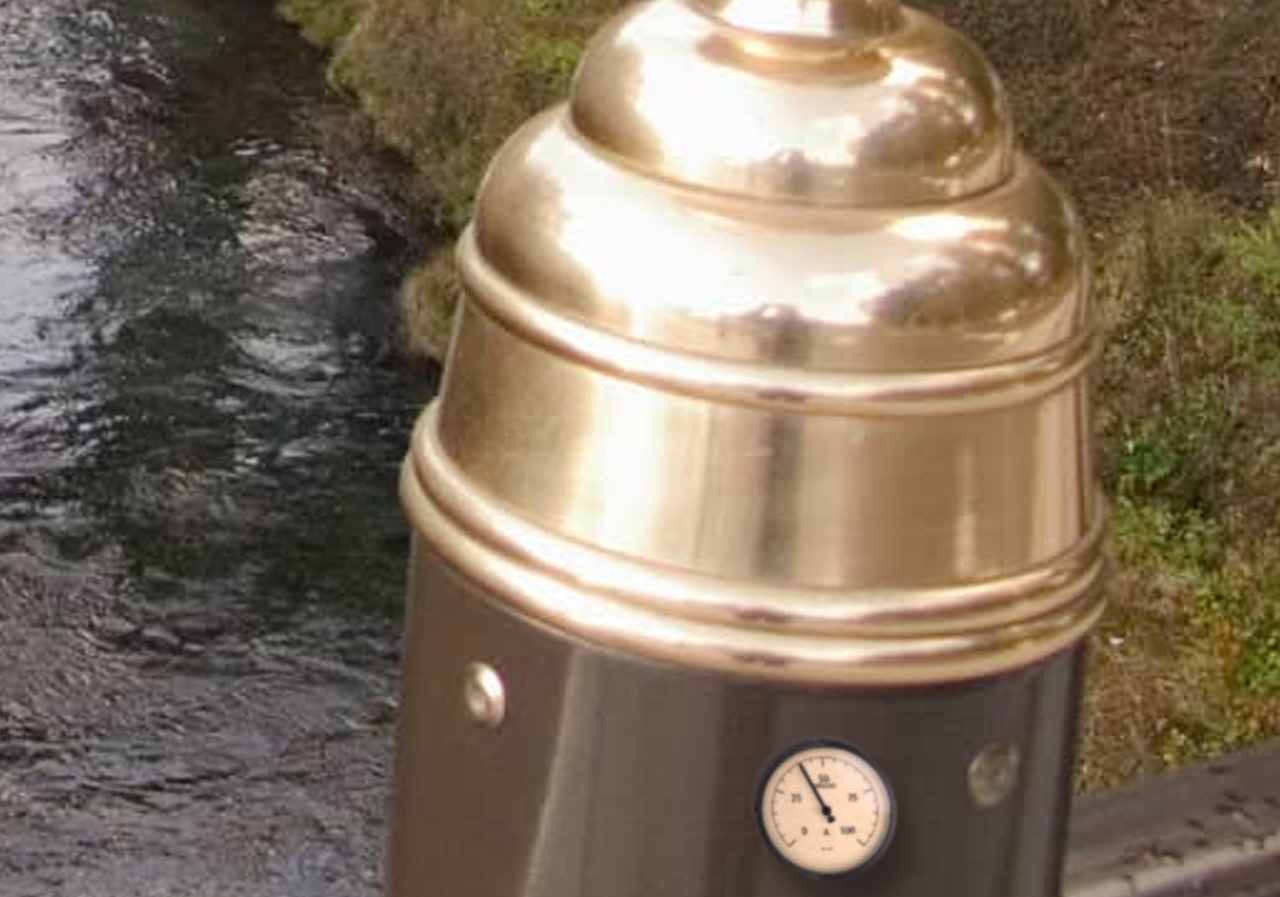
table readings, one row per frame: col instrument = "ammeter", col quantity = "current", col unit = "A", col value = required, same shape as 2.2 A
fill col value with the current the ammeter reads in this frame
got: 40 A
